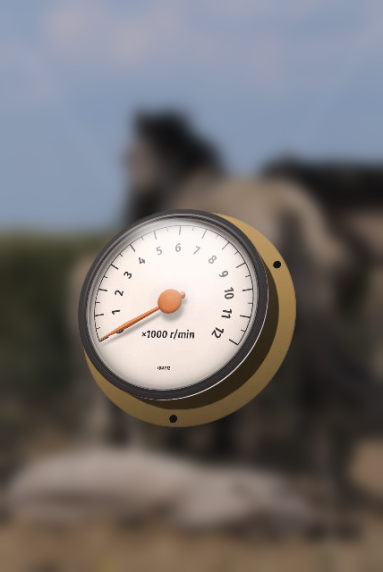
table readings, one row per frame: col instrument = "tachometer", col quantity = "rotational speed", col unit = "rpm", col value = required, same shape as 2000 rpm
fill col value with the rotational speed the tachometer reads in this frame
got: 0 rpm
